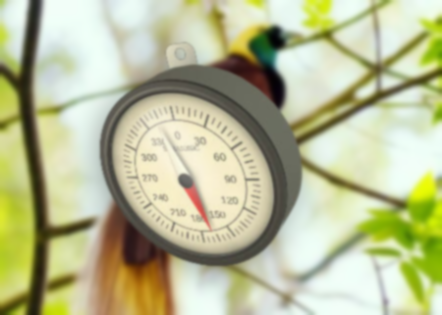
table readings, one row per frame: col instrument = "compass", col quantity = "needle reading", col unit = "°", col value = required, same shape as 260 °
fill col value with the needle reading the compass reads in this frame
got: 165 °
